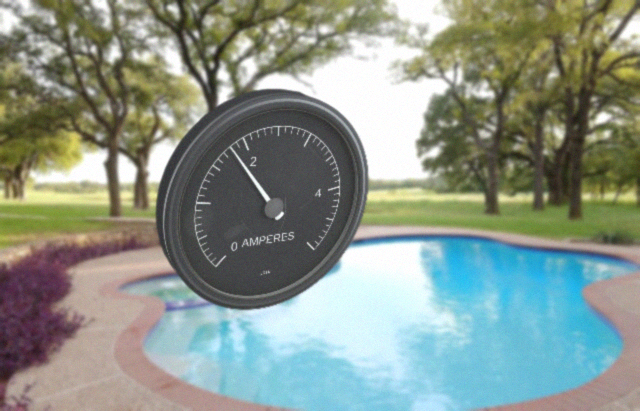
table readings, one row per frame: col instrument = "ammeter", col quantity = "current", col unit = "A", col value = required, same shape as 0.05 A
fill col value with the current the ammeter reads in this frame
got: 1.8 A
